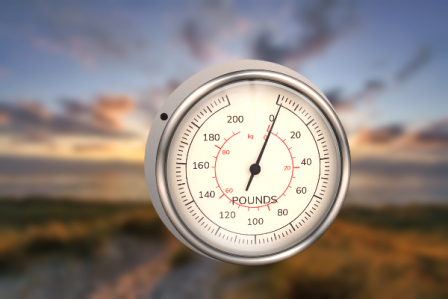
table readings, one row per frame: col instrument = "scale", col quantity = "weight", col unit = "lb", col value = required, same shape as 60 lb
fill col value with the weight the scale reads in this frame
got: 2 lb
